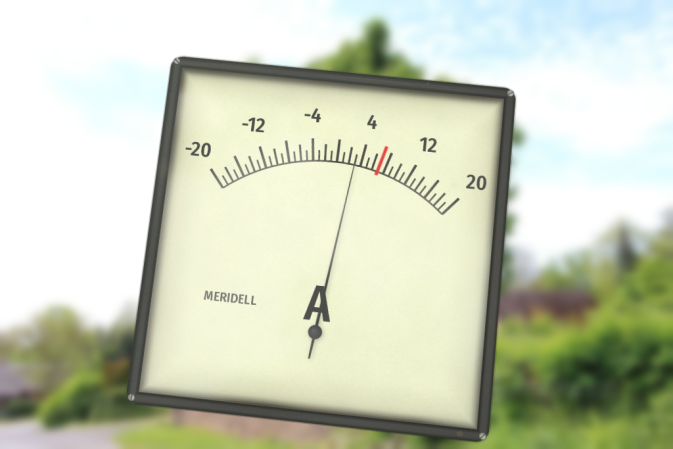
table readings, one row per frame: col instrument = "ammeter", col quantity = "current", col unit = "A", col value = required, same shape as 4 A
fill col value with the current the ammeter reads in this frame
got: 3 A
